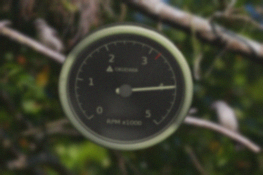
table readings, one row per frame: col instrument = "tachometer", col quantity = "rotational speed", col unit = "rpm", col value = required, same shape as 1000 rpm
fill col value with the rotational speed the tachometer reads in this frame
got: 4000 rpm
